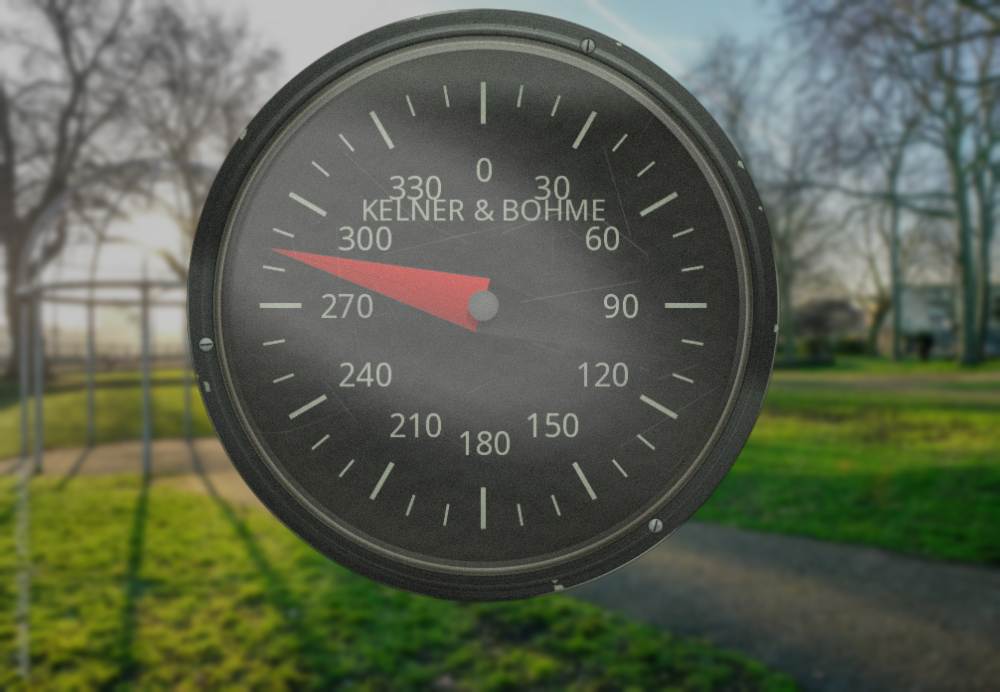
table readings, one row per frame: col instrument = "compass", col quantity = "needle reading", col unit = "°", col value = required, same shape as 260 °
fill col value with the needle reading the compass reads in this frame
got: 285 °
